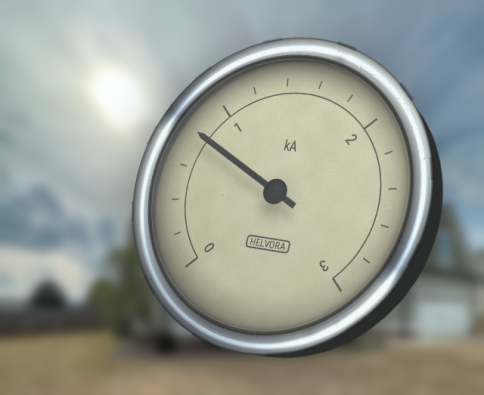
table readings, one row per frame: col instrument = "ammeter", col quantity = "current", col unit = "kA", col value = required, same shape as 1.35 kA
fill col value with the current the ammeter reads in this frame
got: 0.8 kA
